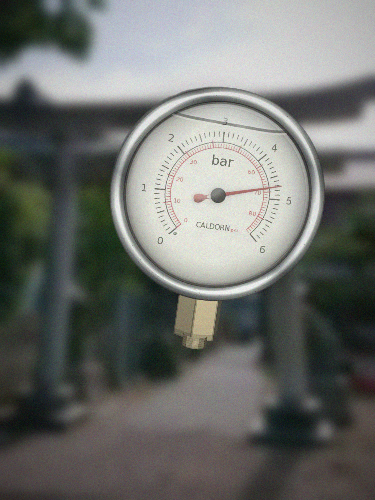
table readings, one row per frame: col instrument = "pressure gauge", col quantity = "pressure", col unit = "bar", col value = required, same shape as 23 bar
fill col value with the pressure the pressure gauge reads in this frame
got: 4.7 bar
